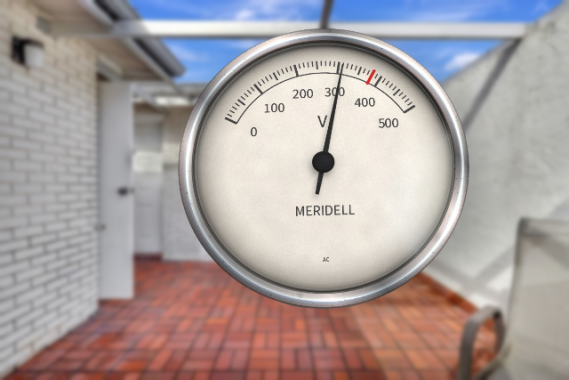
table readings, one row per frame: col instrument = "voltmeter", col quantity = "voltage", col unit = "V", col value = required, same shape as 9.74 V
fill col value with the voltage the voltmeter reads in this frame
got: 310 V
